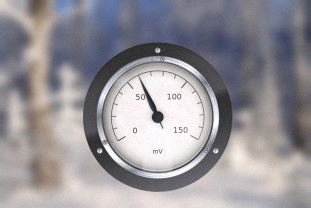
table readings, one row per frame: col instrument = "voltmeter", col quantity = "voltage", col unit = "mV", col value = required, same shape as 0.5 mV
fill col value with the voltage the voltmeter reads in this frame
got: 60 mV
